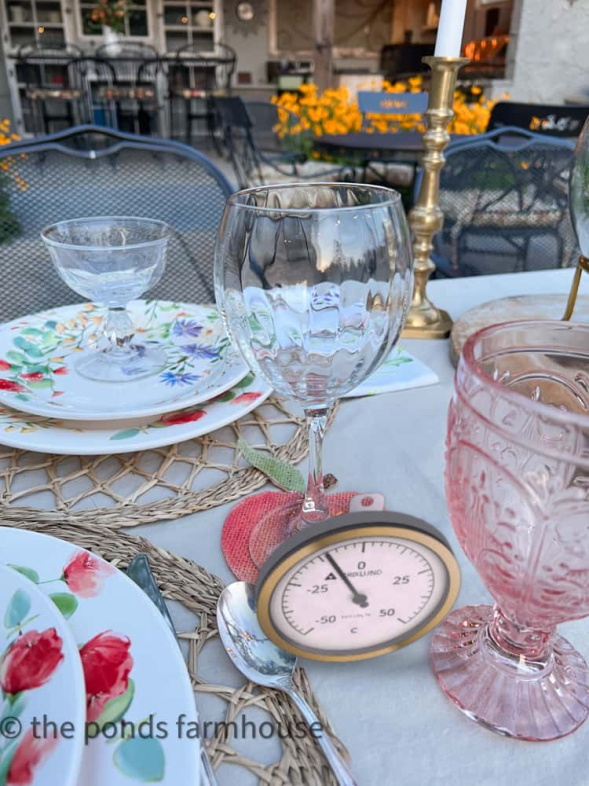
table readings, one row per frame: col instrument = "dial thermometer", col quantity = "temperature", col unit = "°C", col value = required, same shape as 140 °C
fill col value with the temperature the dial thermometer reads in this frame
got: -10 °C
